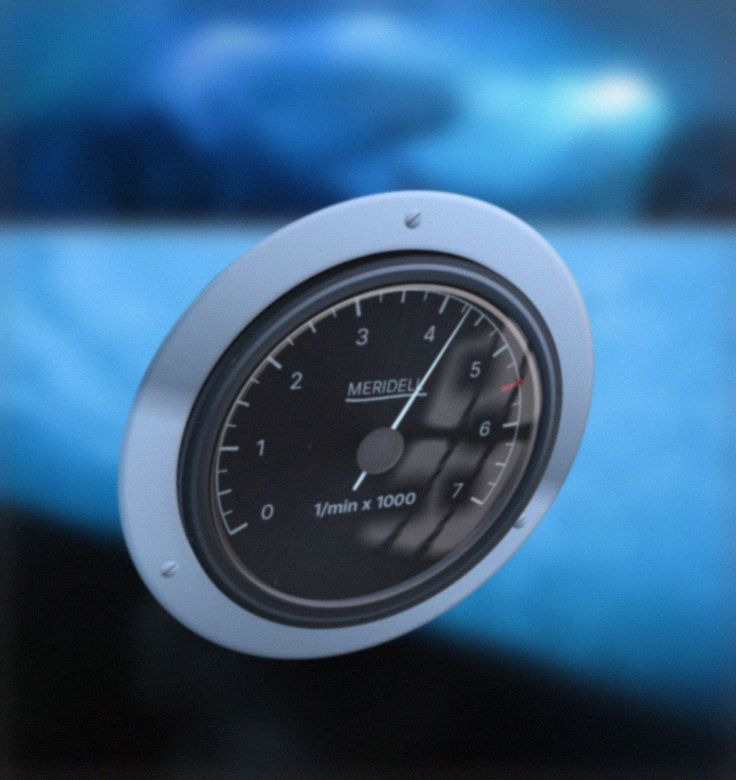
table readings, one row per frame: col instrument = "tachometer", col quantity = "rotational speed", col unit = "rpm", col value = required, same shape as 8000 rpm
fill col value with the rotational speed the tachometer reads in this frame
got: 4250 rpm
